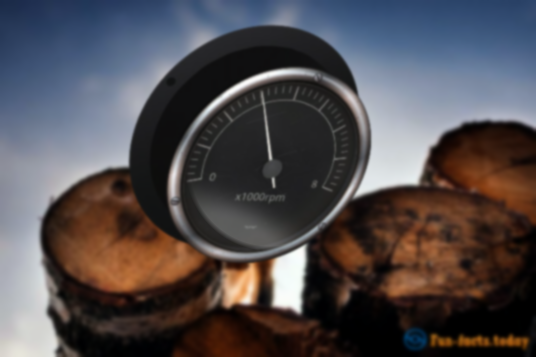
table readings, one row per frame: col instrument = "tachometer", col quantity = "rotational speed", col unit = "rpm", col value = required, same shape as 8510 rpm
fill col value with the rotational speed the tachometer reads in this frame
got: 3000 rpm
